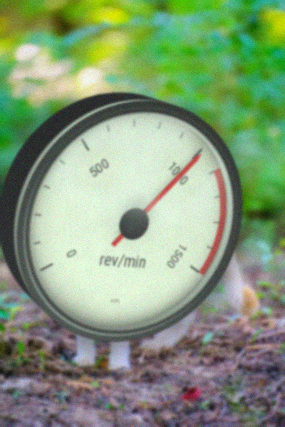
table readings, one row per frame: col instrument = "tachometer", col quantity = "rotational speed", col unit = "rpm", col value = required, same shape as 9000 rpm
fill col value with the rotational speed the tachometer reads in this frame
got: 1000 rpm
